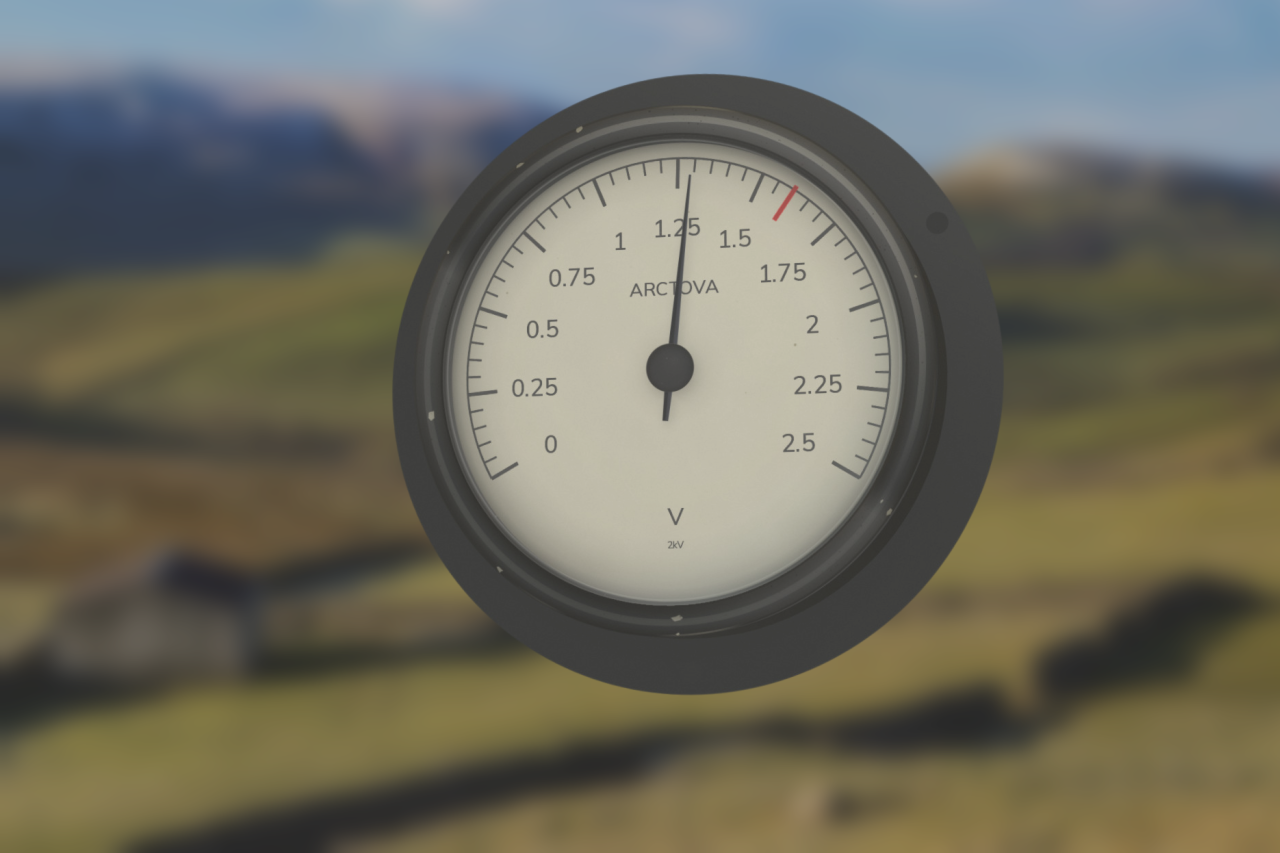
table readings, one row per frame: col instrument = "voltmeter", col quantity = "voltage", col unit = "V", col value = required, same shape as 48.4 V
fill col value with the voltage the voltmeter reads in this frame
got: 1.3 V
